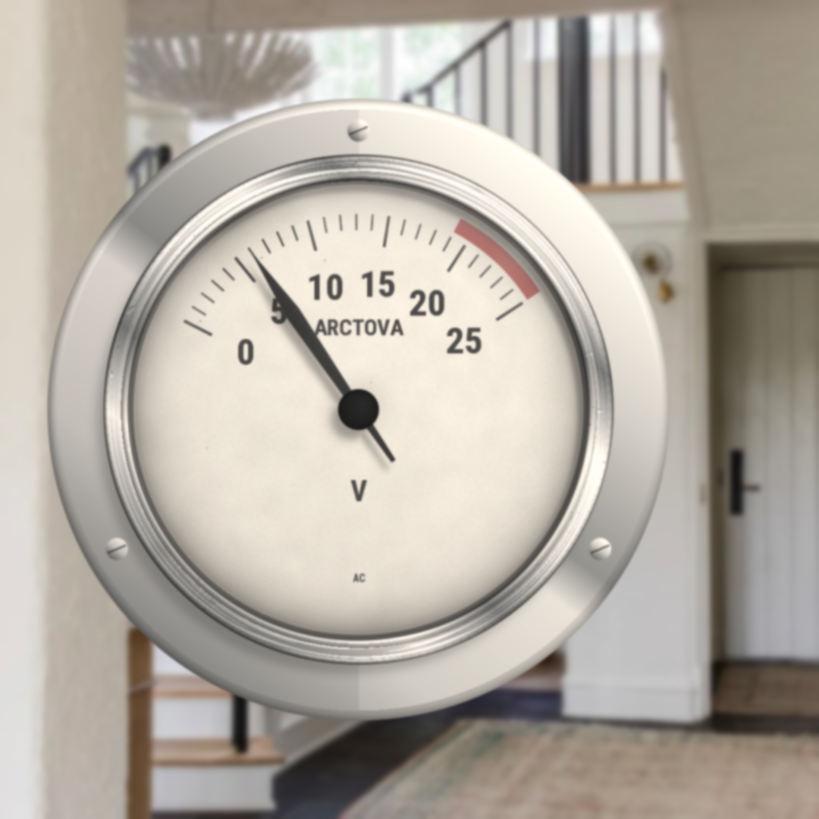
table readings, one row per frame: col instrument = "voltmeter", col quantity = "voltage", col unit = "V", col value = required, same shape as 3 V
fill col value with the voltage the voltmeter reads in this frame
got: 6 V
